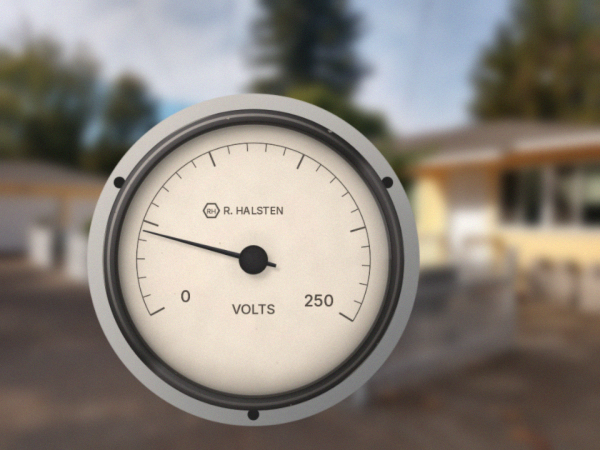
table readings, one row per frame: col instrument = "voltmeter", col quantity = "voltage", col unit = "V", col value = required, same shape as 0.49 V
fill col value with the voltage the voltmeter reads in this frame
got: 45 V
